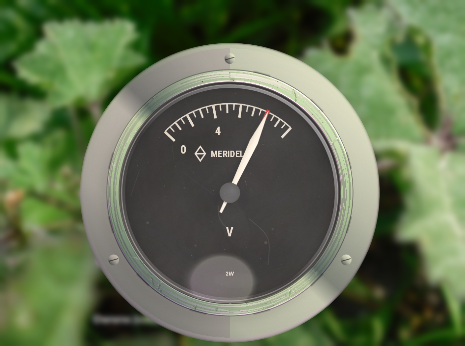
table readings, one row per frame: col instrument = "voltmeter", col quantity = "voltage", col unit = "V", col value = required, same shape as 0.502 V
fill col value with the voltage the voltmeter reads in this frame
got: 8 V
